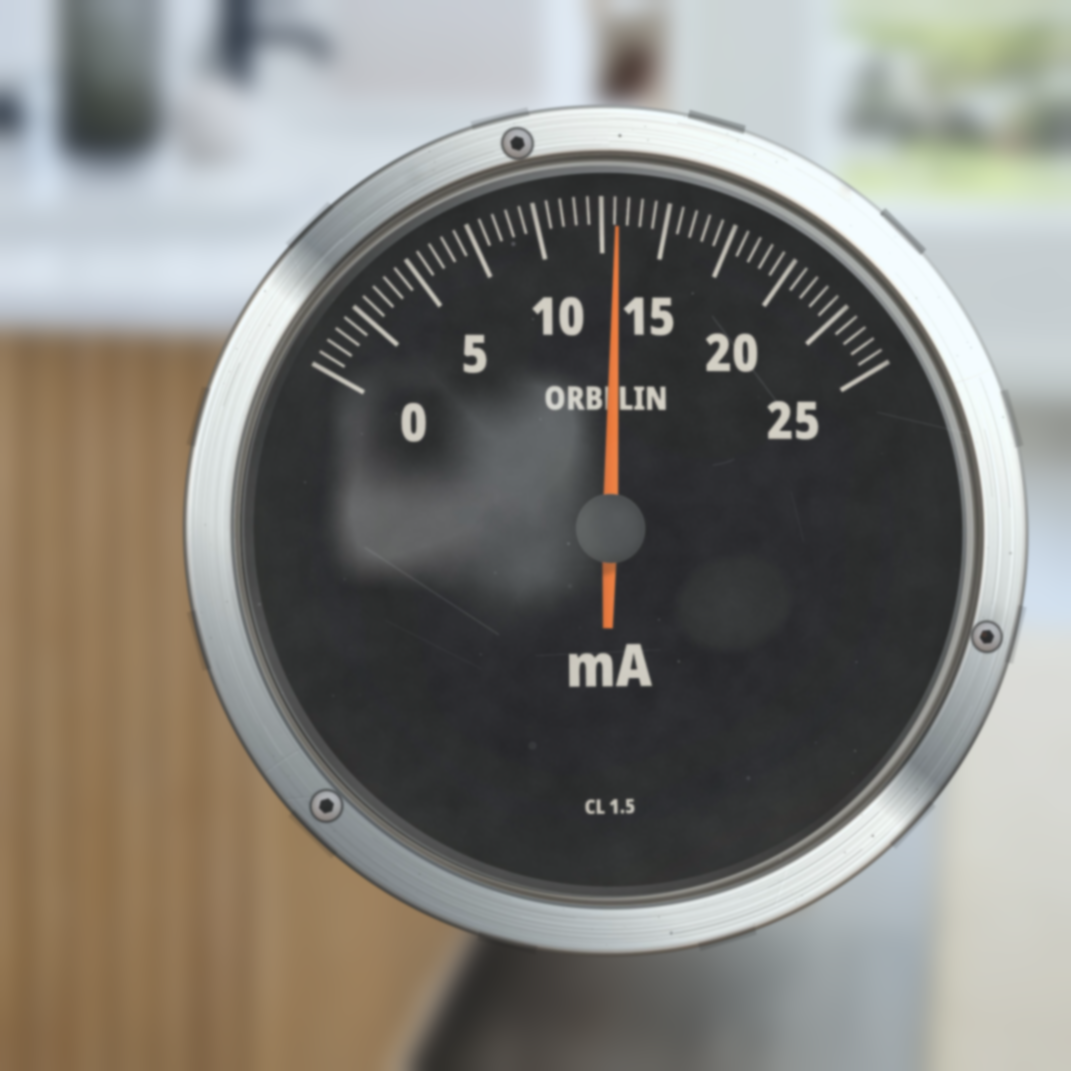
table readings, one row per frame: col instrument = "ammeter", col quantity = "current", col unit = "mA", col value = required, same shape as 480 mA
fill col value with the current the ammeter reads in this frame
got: 13 mA
